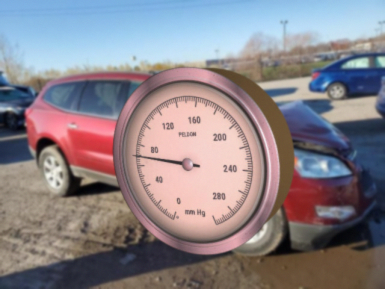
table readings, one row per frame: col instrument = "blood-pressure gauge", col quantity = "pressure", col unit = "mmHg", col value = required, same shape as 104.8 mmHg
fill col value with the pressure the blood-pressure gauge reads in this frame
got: 70 mmHg
